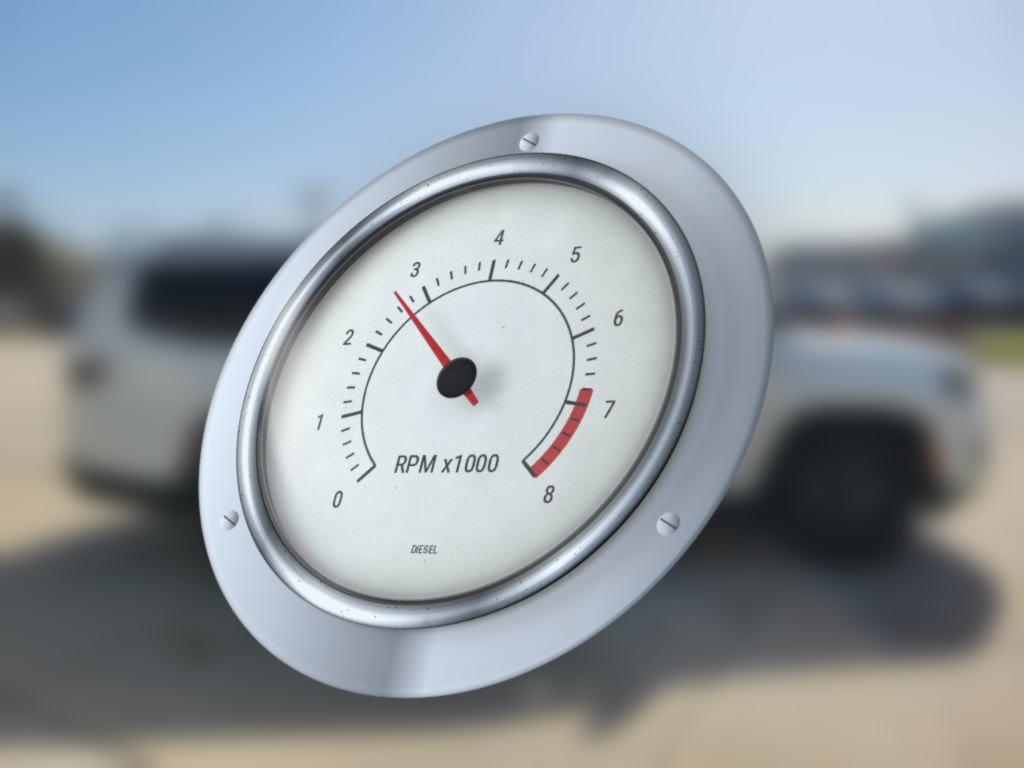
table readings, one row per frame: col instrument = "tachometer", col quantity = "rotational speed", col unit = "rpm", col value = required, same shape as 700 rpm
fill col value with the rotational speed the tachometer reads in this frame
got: 2700 rpm
